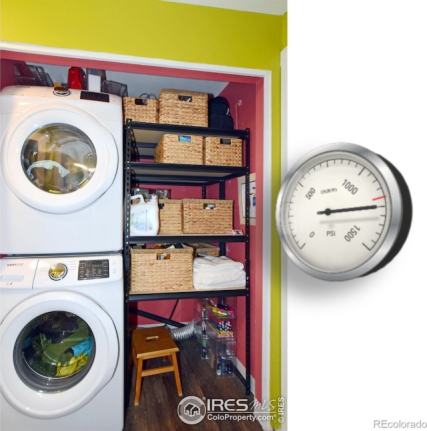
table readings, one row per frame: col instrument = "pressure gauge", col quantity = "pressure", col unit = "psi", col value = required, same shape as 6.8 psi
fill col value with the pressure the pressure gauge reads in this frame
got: 1250 psi
